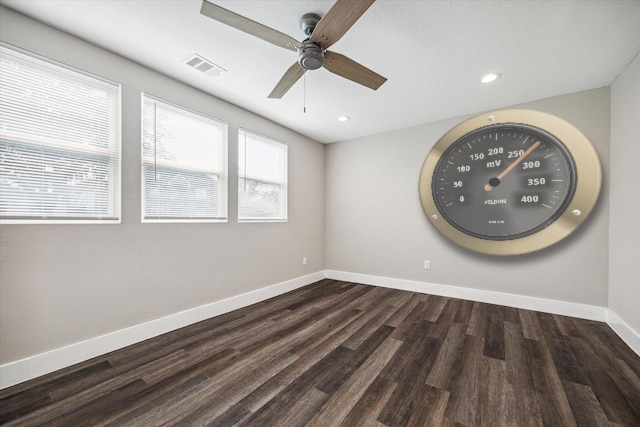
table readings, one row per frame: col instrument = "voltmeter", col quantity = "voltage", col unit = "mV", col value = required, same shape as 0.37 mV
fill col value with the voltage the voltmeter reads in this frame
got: 270 mV
